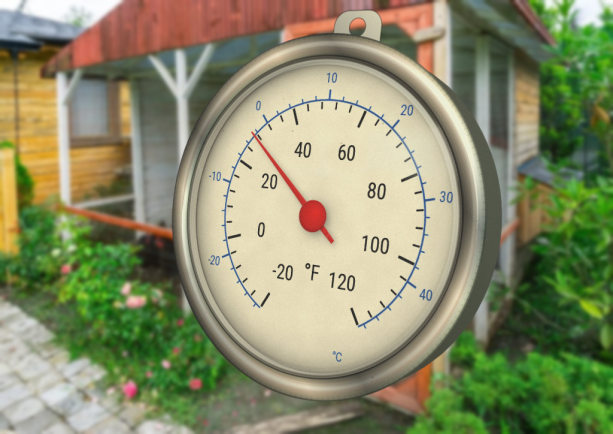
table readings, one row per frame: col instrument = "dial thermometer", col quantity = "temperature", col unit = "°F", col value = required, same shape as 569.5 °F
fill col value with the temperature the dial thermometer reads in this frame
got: 28 °F
